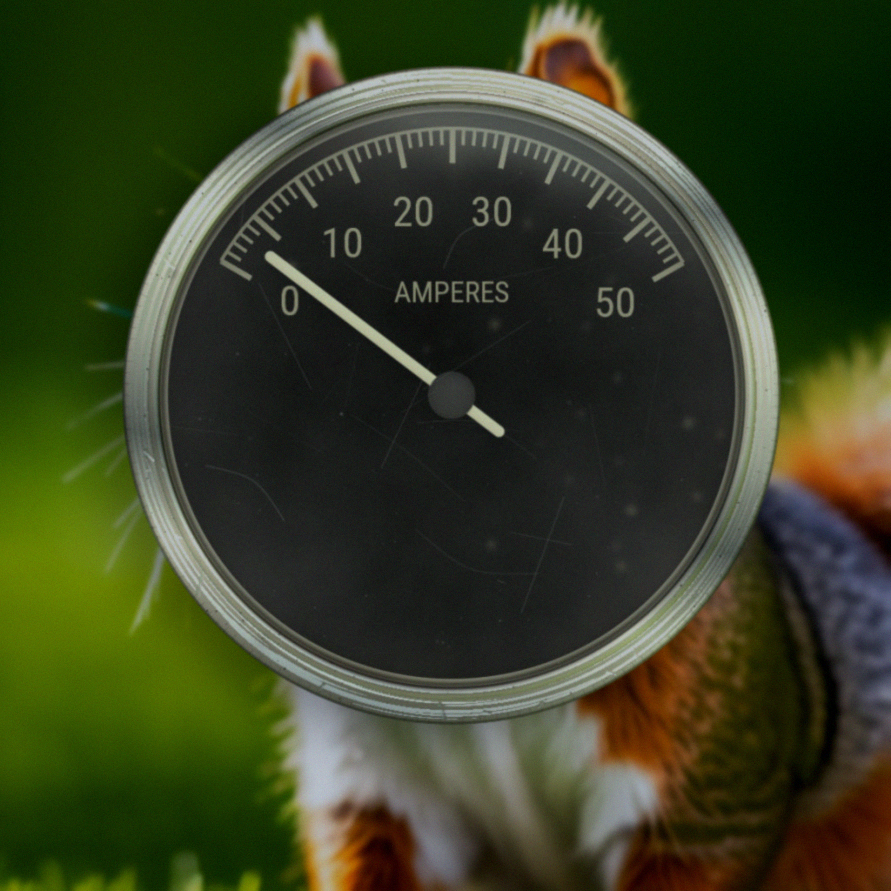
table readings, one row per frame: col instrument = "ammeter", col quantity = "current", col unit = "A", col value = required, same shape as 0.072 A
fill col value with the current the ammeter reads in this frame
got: 3 A
